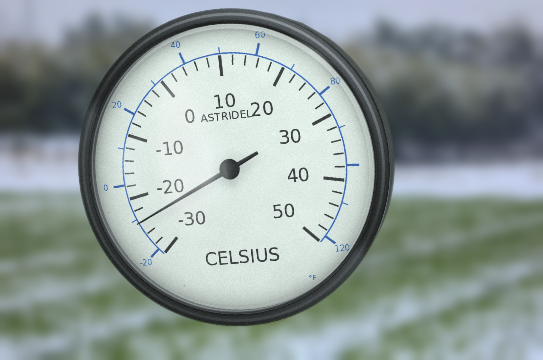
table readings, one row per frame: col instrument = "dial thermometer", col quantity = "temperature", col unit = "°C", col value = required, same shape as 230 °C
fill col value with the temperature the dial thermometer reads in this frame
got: -24 °C
